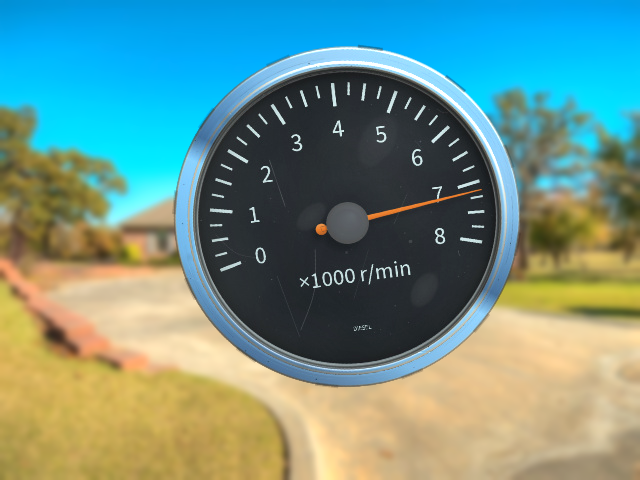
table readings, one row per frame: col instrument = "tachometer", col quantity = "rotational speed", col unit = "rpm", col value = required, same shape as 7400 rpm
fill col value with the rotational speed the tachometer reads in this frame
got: 7125 rpm
